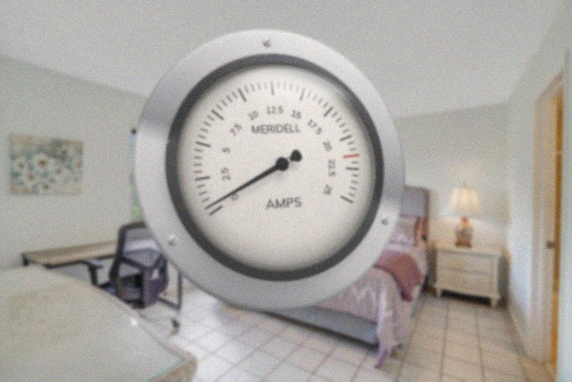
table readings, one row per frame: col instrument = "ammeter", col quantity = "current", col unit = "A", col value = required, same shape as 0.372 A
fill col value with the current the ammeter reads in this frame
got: 0.5 A
